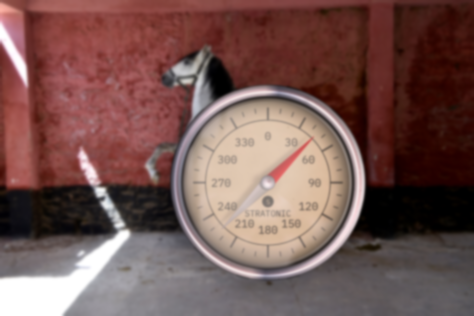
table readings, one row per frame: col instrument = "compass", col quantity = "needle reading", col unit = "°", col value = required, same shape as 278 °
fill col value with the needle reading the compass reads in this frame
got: 45 °
